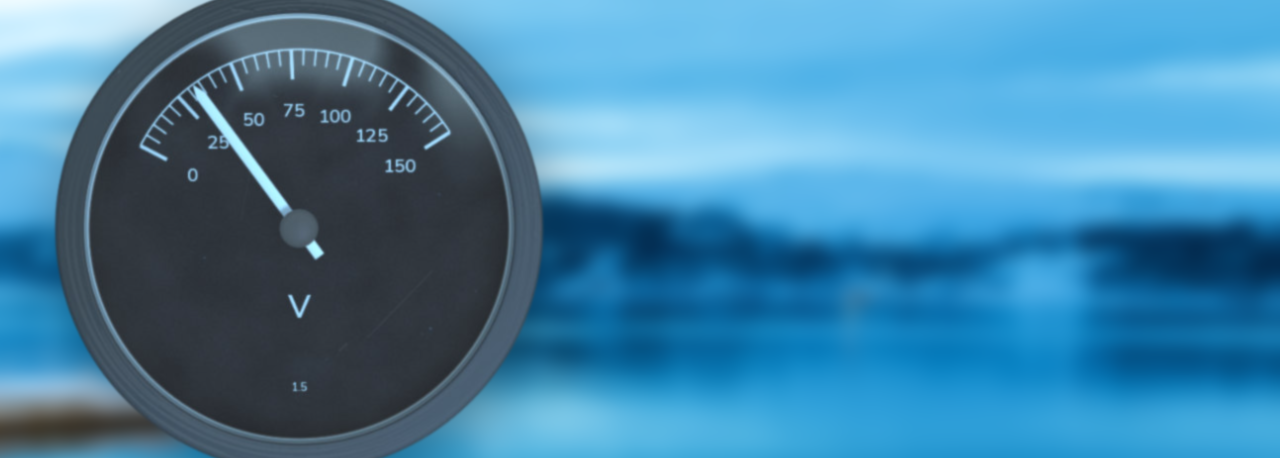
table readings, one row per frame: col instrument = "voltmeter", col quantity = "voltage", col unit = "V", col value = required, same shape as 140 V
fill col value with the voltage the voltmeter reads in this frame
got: 32.5 V
